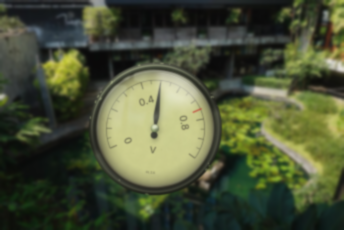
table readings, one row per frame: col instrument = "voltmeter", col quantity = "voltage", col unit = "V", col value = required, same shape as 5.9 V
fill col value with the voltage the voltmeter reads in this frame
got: 0.5 V
